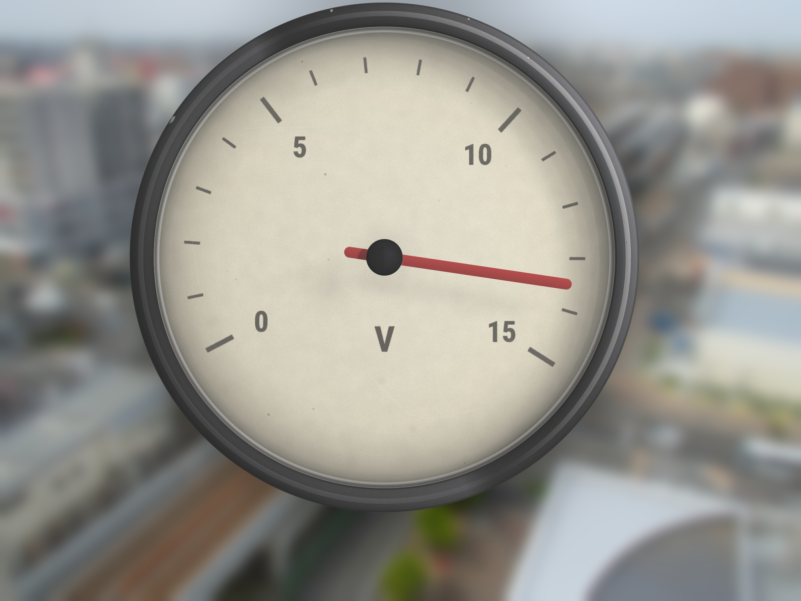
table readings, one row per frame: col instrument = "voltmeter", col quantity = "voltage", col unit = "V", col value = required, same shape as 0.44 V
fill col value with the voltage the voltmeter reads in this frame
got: 13.5 V
